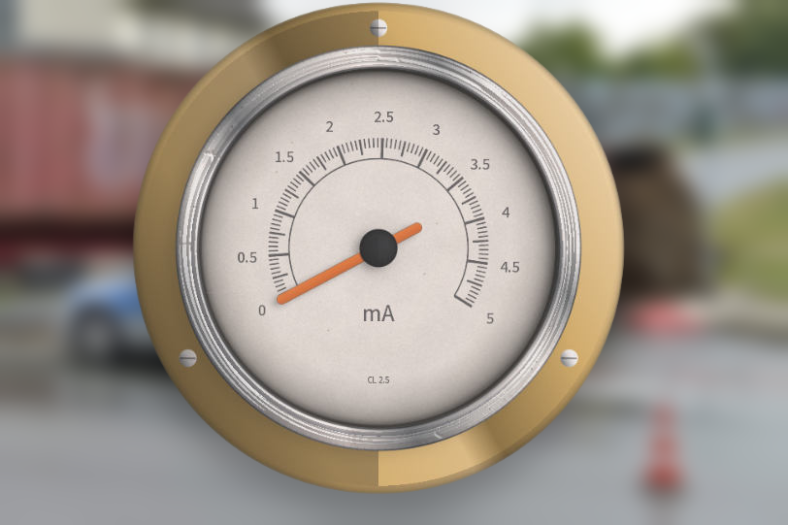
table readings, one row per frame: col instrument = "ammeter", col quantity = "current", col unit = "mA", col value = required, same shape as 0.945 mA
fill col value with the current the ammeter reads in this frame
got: 0 mA
